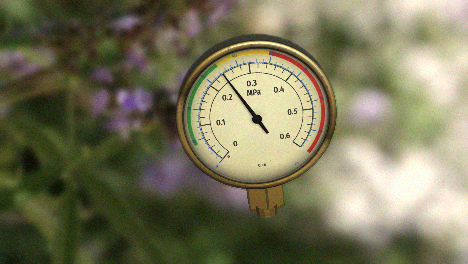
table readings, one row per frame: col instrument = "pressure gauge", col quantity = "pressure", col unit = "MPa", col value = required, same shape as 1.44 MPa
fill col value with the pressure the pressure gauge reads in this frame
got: 0.24 MPa
